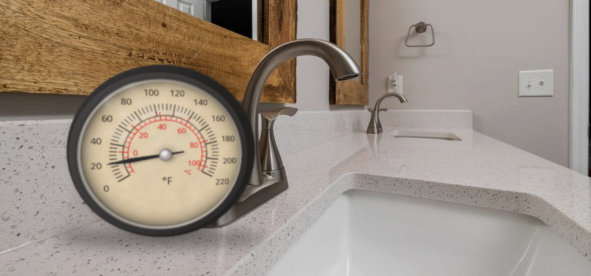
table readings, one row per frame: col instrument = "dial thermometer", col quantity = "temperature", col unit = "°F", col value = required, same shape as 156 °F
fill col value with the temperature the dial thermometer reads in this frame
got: 20 °F
